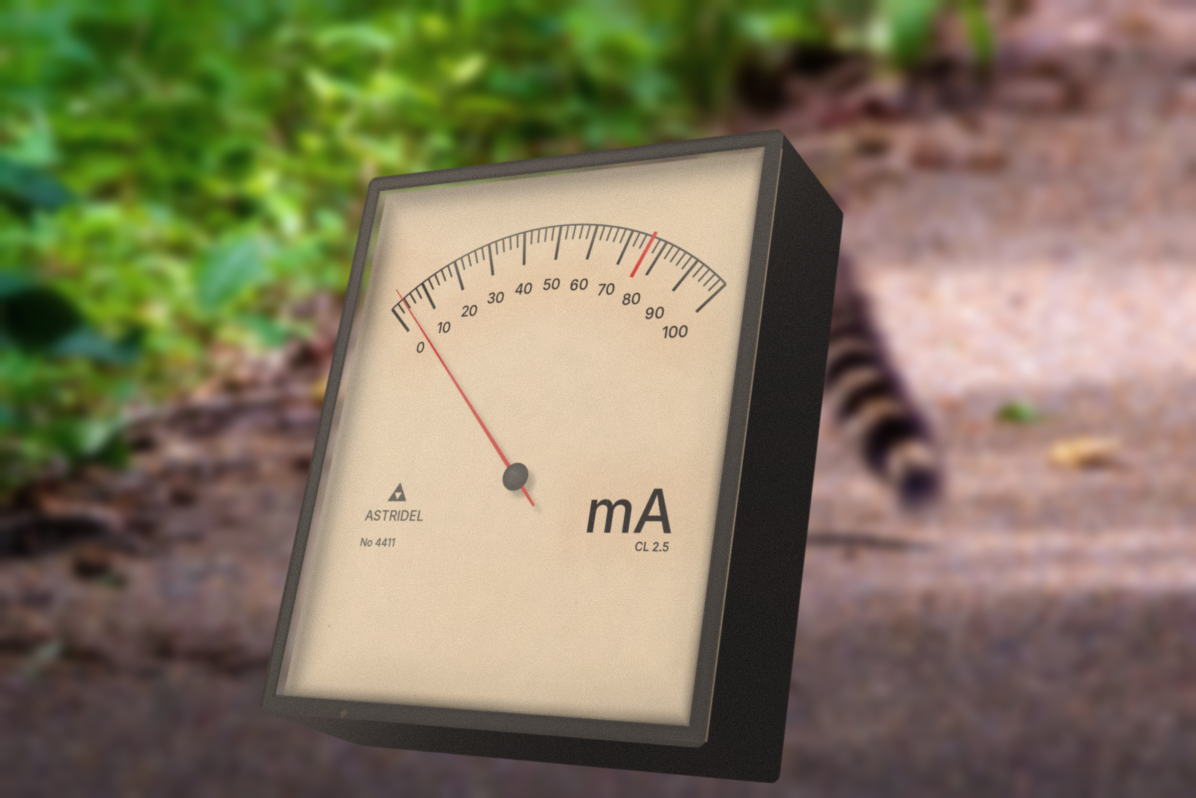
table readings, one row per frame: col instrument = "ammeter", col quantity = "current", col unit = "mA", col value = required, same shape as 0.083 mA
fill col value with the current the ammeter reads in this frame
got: 4 mA
